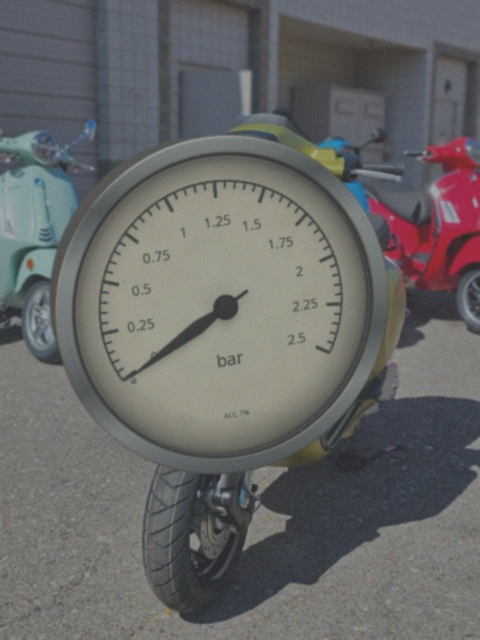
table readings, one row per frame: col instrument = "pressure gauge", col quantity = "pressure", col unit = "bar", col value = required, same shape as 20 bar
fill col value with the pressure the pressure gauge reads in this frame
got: 0 bar
